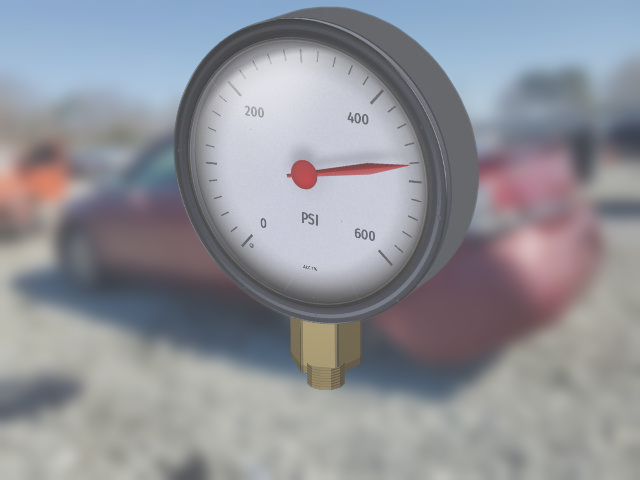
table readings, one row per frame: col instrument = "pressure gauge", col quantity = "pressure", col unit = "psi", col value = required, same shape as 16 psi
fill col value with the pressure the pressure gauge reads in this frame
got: 480 psi
